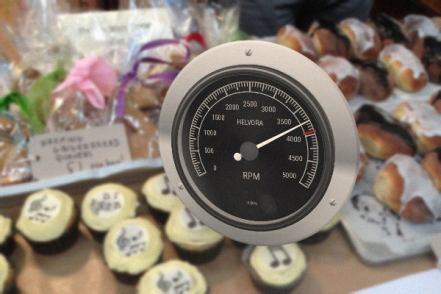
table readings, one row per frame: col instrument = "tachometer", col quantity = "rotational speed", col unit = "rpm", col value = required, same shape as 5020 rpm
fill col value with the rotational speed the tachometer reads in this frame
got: 3750 rpm
